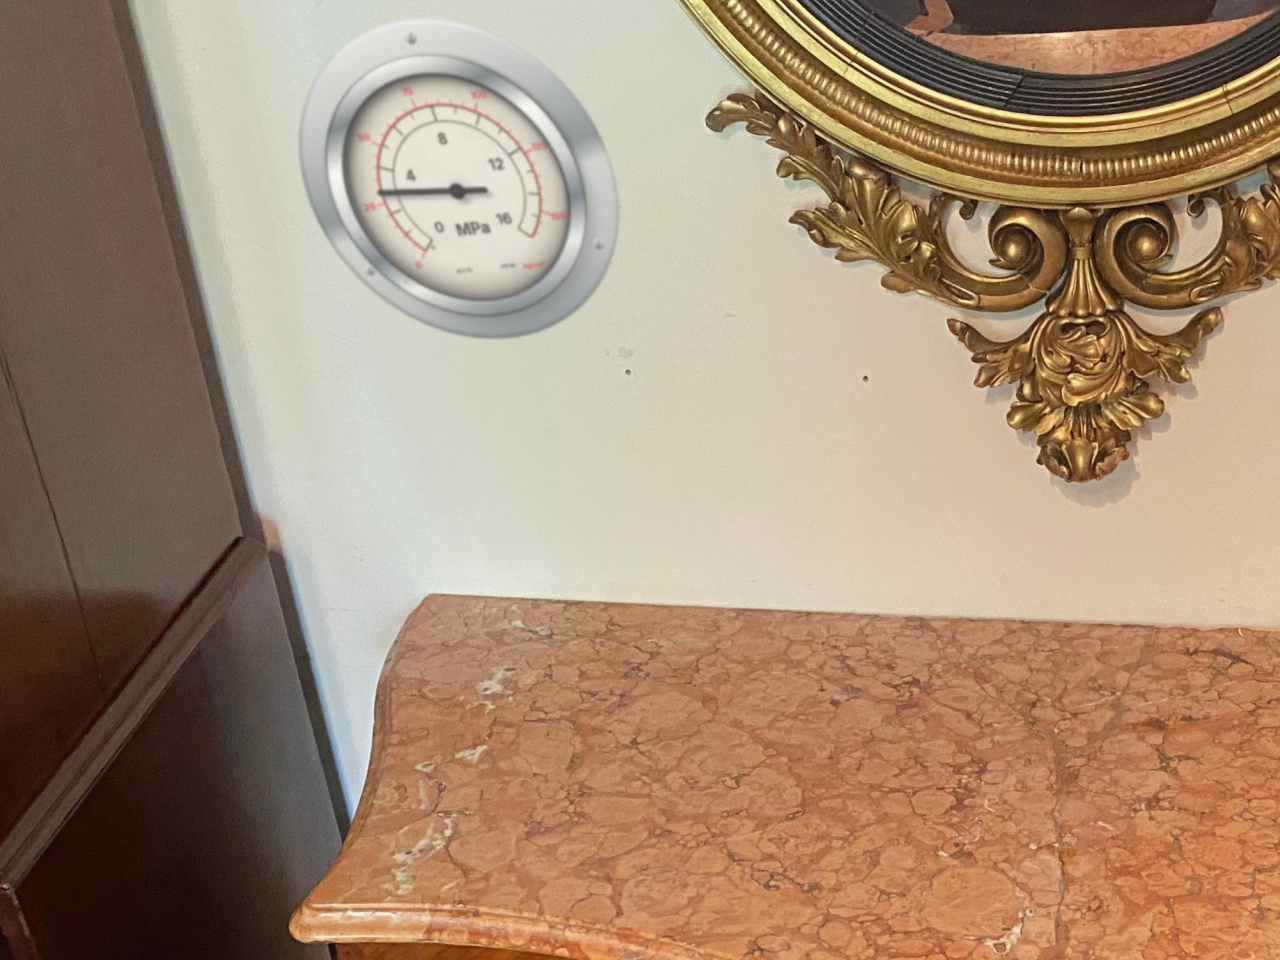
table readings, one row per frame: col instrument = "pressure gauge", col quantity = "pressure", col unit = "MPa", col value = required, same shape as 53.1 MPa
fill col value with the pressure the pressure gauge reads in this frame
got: 3 MPa
